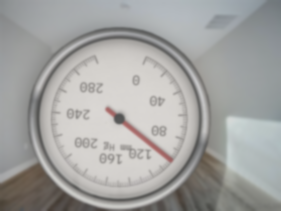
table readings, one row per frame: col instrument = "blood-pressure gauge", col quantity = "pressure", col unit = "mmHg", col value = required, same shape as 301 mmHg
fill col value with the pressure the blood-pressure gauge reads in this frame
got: 100 mmHg
